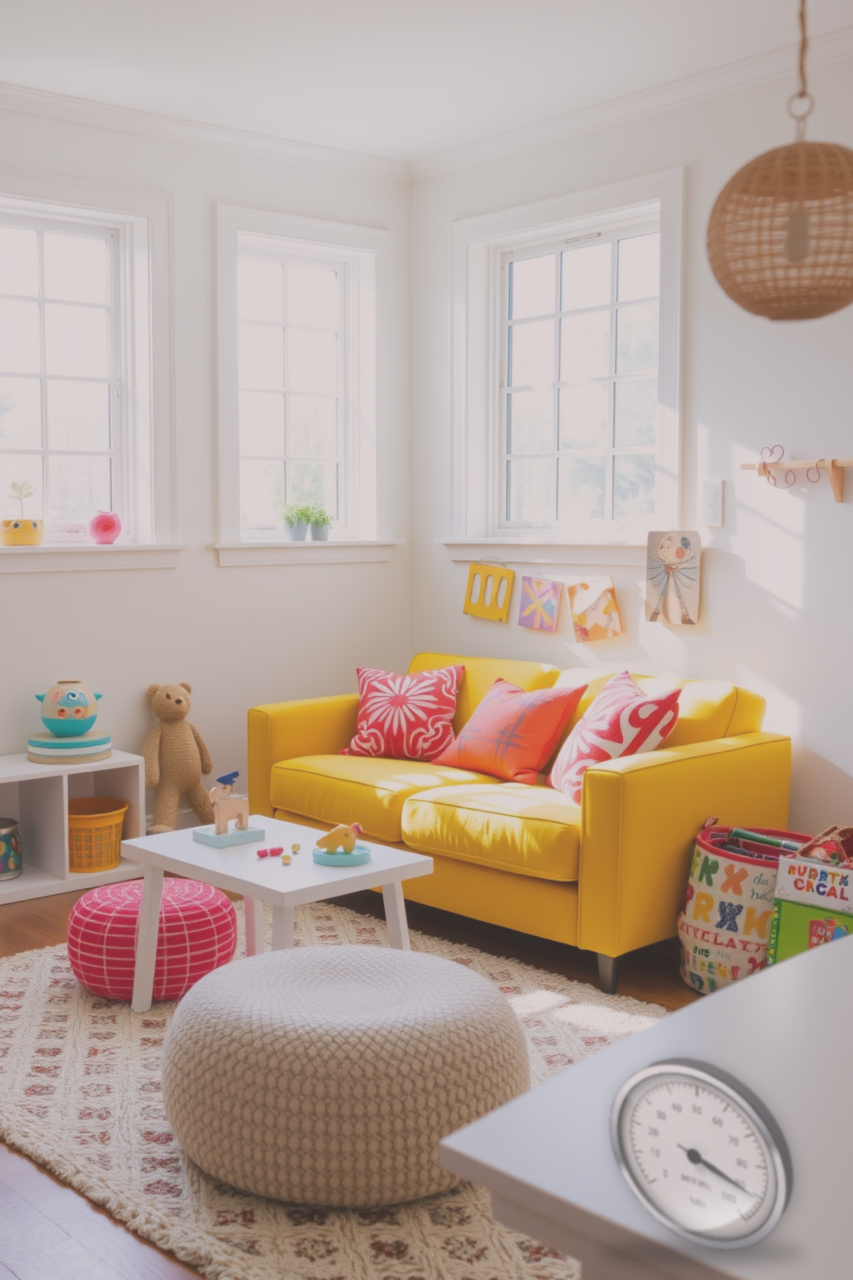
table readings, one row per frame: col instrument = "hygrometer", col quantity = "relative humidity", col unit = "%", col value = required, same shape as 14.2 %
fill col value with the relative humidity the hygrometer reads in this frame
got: 90 %
